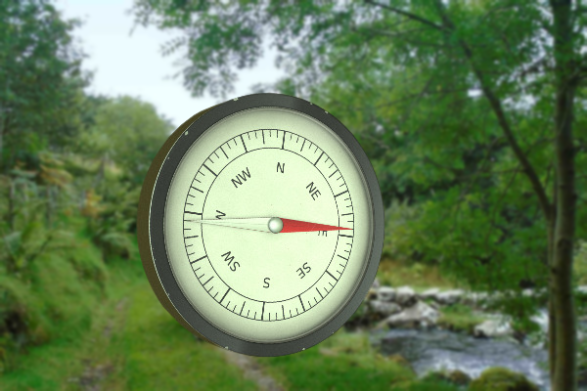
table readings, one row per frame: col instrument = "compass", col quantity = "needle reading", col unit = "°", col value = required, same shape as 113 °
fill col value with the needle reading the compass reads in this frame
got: 85 °
